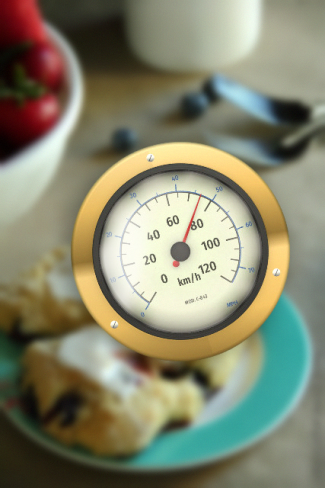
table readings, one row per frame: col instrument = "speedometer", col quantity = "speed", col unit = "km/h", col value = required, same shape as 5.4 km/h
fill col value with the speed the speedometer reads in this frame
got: 75 km/h
